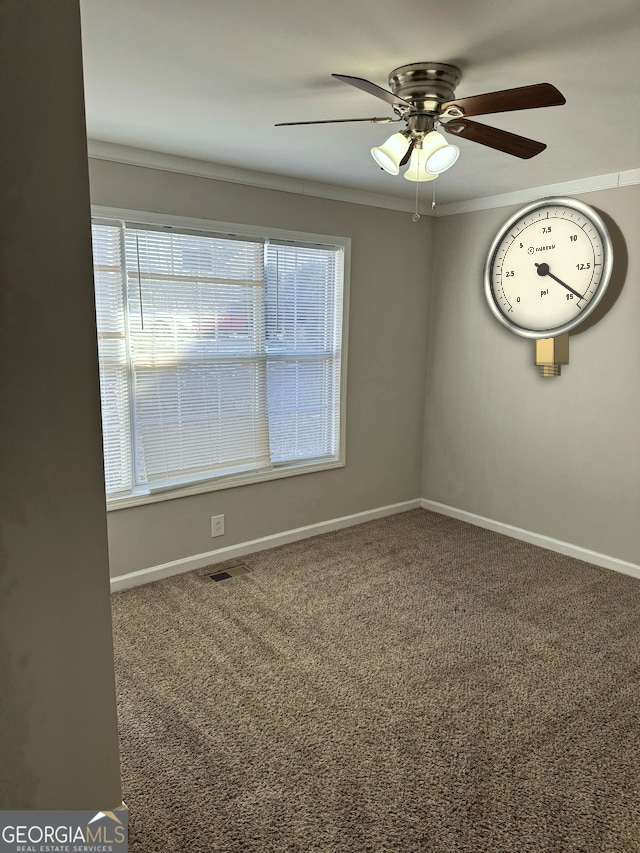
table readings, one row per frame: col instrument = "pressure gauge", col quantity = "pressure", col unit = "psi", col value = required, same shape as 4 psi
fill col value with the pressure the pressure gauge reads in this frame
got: 14.5 psi
